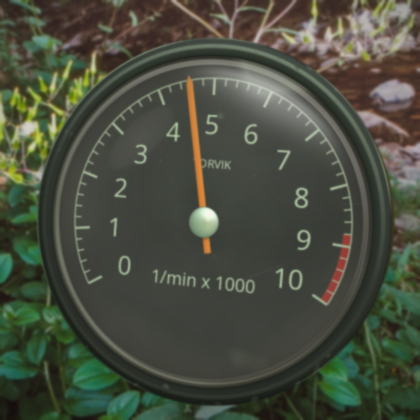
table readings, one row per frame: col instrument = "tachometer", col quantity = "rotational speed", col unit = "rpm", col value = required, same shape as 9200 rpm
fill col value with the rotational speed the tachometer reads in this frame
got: 4600 rpm
